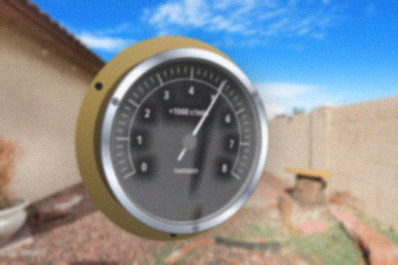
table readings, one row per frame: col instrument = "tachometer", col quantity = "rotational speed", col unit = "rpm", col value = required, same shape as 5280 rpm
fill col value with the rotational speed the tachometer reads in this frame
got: 5000 rpm
